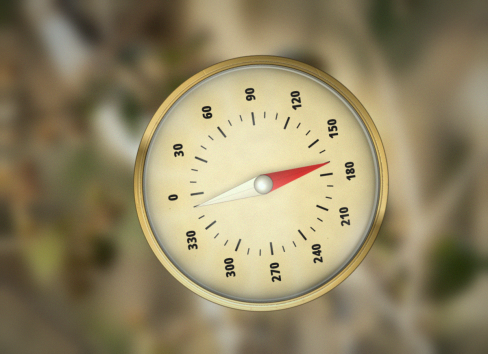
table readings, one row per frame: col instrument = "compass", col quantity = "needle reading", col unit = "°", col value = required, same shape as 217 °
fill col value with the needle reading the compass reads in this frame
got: 170 °
